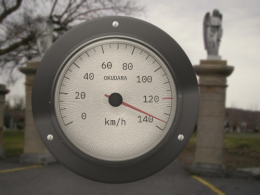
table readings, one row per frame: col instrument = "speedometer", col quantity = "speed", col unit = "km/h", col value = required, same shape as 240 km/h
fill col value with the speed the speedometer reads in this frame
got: 135 km/h
